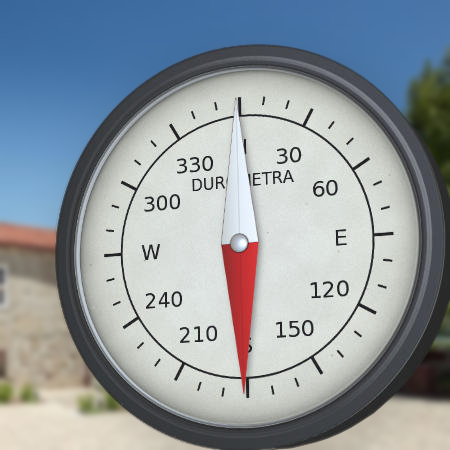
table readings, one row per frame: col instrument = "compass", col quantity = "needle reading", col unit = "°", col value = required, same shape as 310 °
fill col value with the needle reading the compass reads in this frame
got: 180 °
